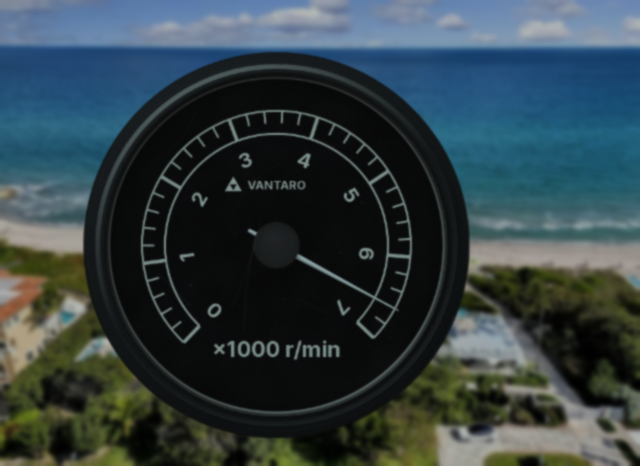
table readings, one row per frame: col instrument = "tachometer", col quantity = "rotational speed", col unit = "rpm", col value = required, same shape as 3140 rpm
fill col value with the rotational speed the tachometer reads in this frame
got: 6600 rpm
